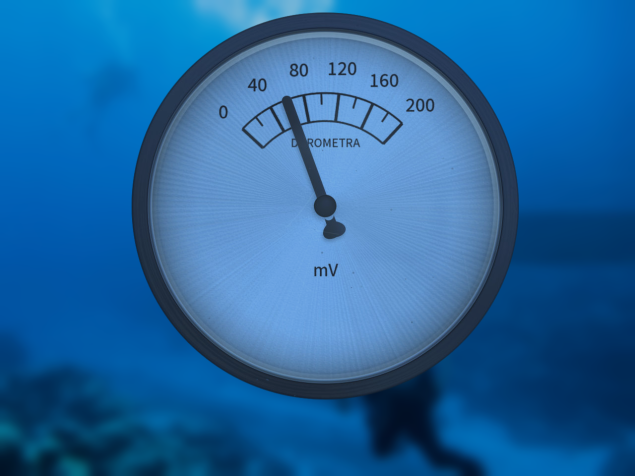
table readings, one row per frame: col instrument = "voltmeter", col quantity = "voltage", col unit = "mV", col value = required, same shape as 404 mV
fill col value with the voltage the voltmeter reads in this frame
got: 60 mV
